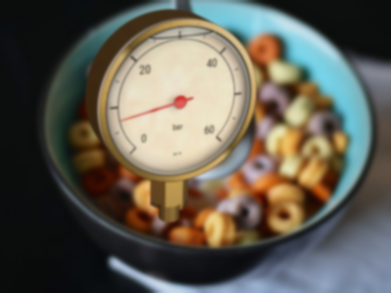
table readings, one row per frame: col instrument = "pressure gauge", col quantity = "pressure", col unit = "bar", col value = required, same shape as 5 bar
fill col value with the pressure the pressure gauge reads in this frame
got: 7.5 bar
